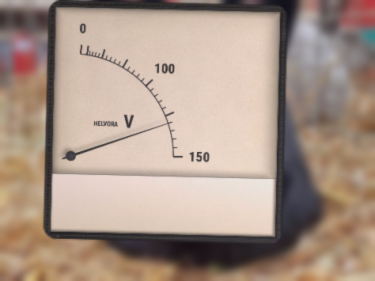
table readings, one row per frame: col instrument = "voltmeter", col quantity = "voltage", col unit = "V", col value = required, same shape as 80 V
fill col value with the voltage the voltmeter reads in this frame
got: 130 V
